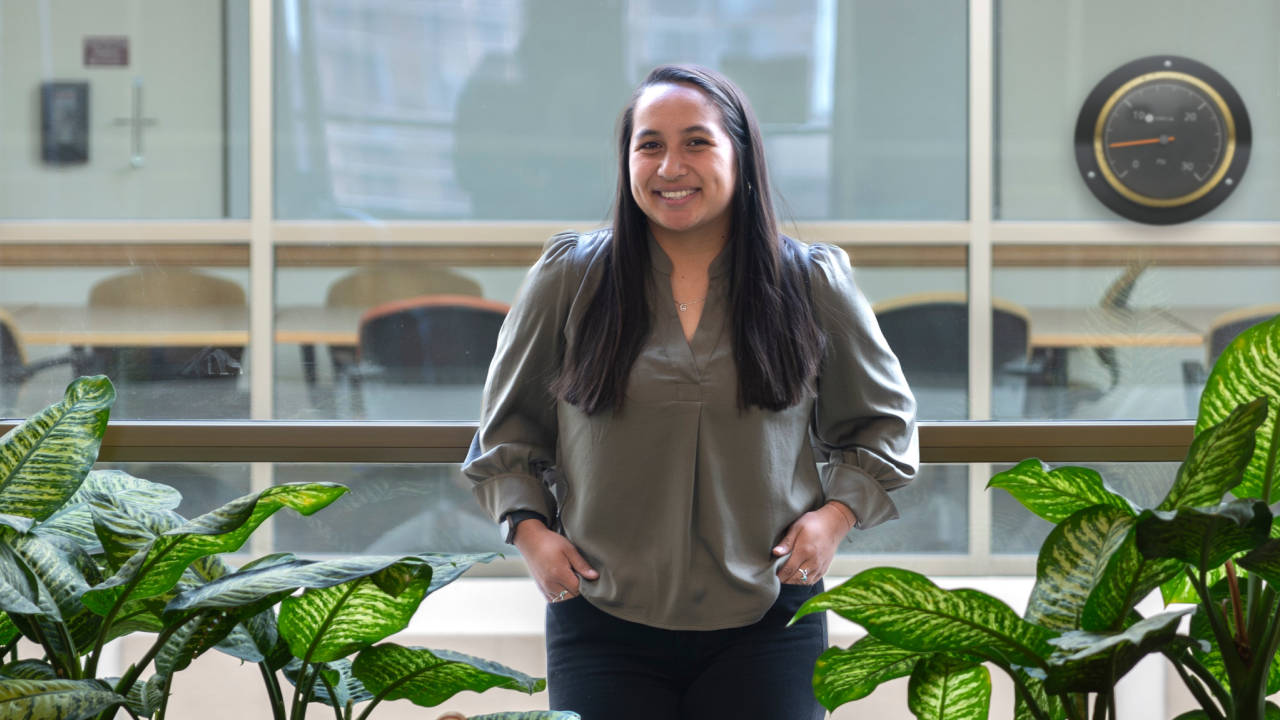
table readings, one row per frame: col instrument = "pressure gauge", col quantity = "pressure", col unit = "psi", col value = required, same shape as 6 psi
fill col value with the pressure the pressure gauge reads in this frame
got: 4 psi
